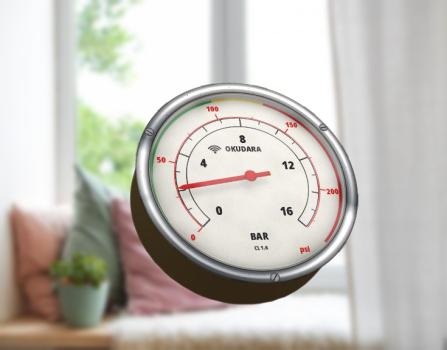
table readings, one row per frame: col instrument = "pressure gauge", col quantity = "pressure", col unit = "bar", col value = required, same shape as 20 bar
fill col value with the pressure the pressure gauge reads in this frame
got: 2 bar
